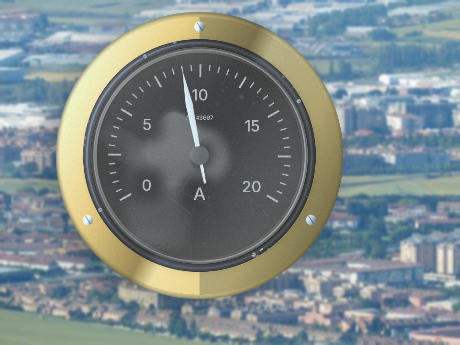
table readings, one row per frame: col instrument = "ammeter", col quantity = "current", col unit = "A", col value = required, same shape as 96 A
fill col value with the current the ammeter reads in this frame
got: 9 A
